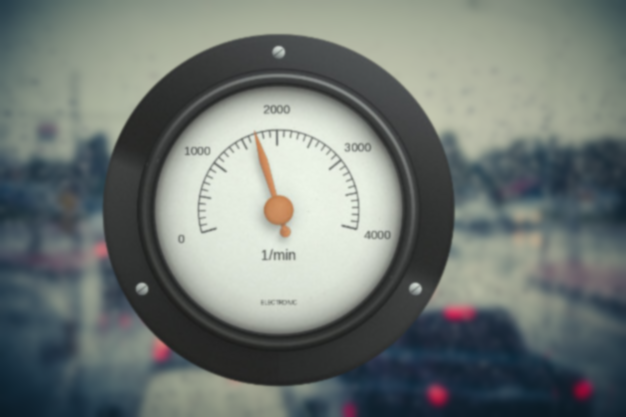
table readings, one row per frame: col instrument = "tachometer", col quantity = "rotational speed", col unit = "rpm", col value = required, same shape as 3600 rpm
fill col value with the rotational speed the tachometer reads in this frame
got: 1700 rpm
